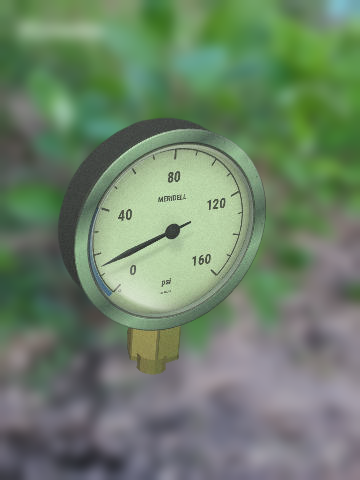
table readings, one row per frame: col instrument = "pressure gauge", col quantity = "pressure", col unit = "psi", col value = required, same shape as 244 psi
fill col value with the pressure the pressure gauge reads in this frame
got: 15 psi
